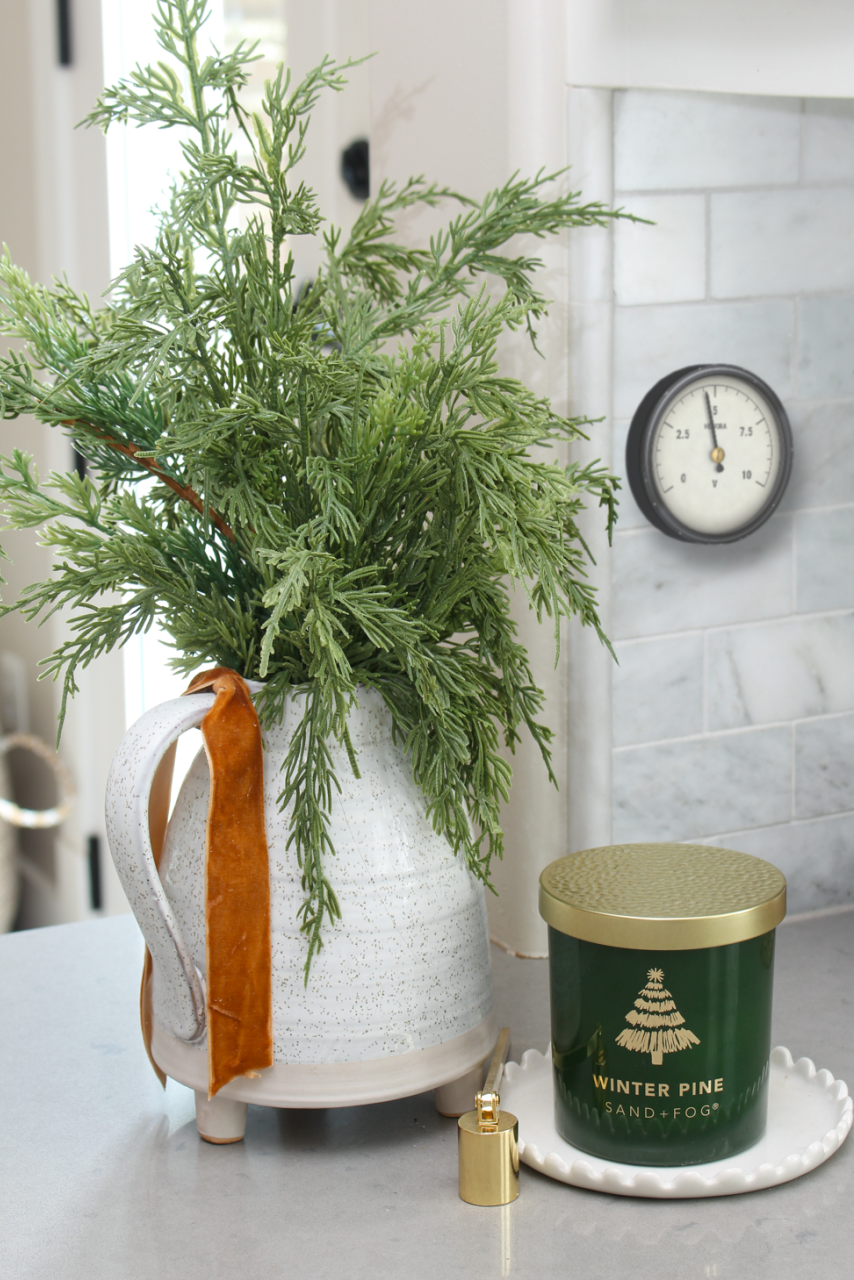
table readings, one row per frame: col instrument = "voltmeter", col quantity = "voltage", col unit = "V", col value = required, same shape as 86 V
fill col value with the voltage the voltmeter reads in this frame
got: 4.5 V
